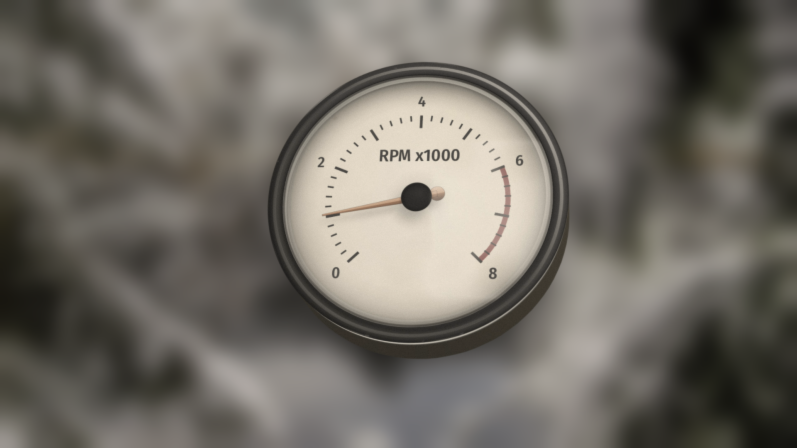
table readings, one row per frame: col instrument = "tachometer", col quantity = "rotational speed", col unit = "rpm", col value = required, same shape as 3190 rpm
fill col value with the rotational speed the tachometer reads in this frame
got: 1000 rpm
